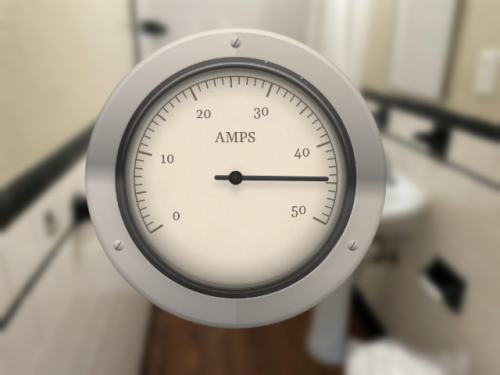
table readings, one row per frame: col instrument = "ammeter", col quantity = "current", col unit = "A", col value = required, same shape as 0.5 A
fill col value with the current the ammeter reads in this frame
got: 44.5 A
